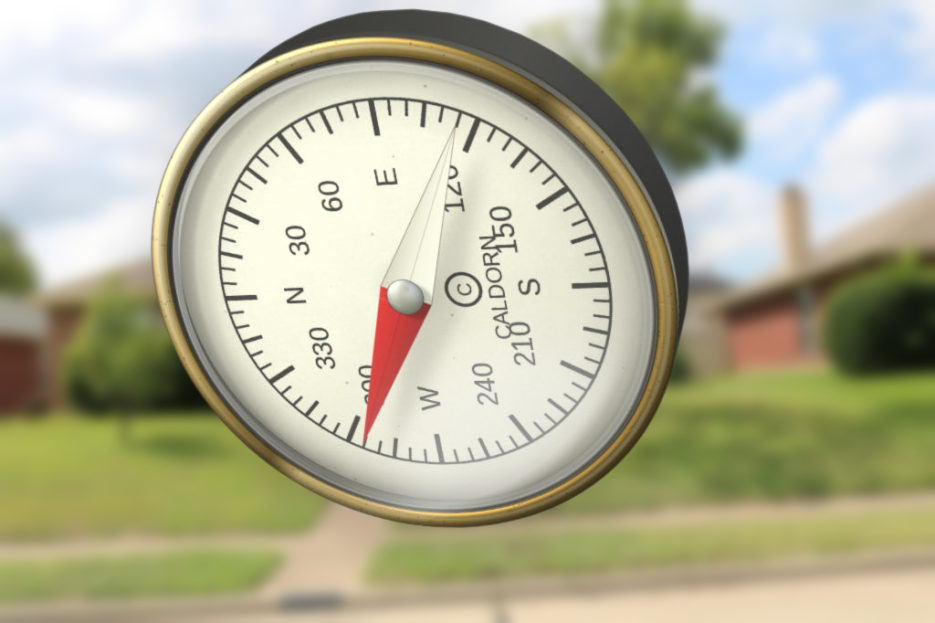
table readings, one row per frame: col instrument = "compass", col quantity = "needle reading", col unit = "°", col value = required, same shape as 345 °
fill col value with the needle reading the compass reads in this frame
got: 295 °
